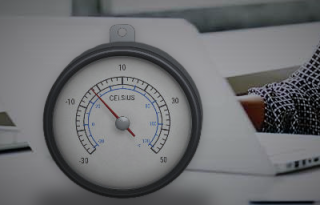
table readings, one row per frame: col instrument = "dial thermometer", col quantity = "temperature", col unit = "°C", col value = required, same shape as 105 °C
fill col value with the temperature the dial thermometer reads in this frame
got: -2 °C
